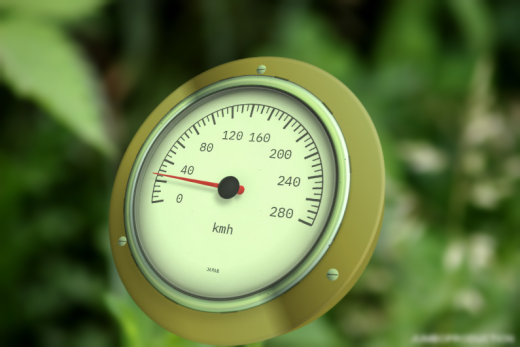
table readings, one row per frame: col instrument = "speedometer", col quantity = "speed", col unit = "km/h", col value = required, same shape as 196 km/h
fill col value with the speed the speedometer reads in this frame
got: 25 km/h
